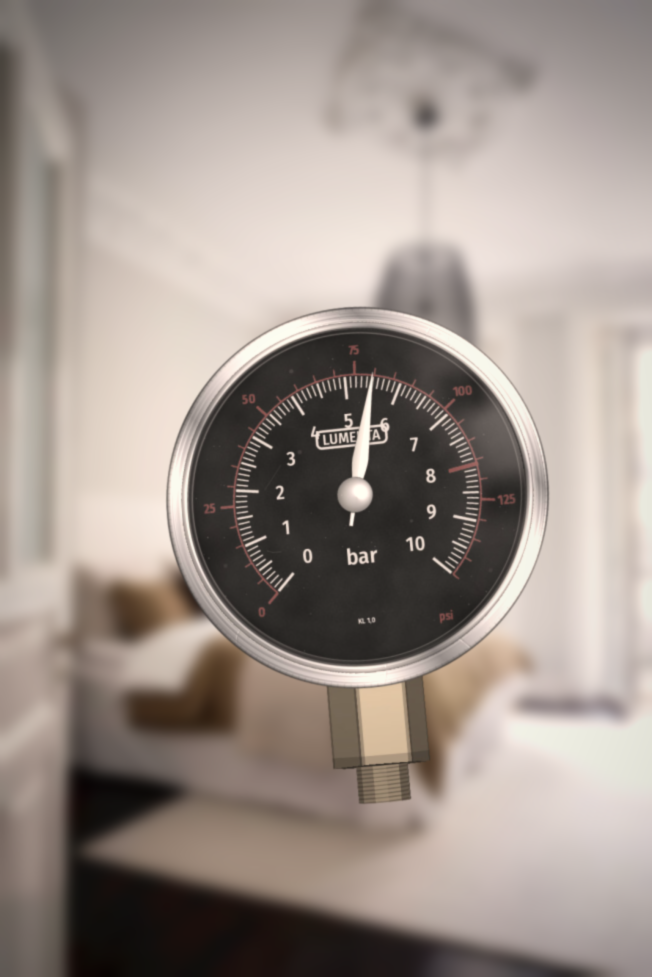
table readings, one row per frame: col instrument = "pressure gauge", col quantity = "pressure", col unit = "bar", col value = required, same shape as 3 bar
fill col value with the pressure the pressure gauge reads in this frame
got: 5.5 bar
